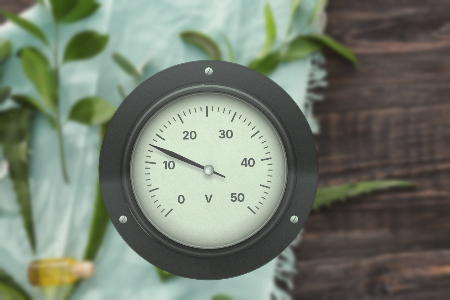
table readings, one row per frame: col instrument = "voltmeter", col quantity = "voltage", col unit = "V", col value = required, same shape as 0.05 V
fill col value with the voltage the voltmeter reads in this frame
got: 13 V
